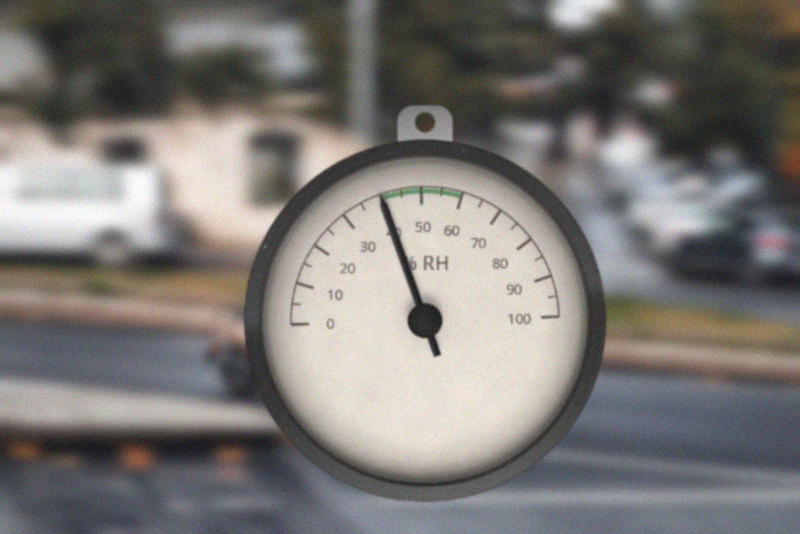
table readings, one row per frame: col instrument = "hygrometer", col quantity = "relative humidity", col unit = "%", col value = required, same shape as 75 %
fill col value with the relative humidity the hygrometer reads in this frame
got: 40 %
